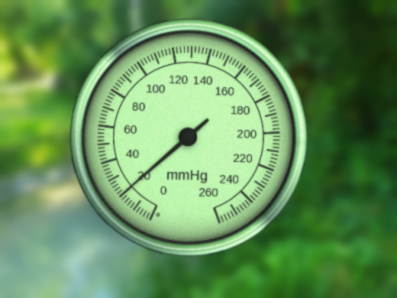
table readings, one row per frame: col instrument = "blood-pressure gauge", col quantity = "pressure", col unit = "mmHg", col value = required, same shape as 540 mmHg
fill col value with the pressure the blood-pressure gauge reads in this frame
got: 20 mmHg
